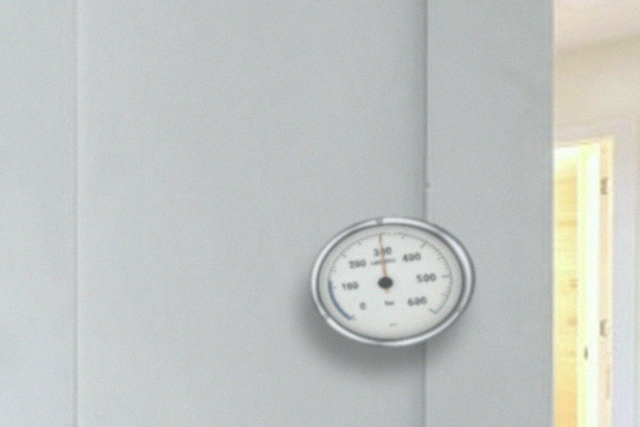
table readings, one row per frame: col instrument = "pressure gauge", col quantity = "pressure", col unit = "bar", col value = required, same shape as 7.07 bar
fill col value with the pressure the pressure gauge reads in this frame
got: 300 bar
